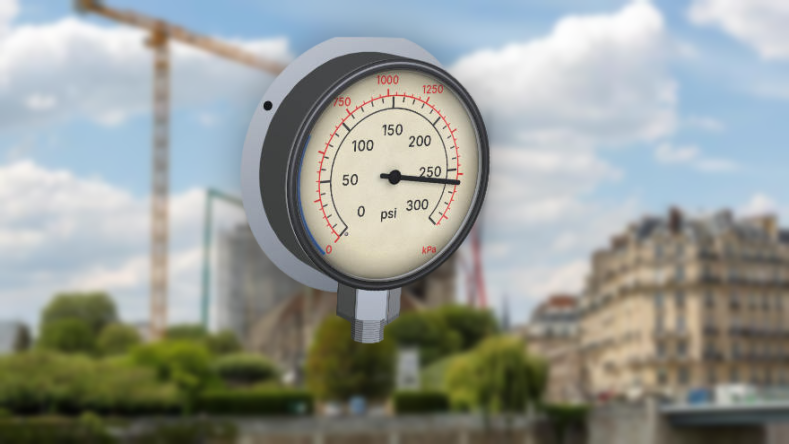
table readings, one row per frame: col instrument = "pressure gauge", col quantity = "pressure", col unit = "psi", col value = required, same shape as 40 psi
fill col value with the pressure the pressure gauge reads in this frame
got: 260 psi
